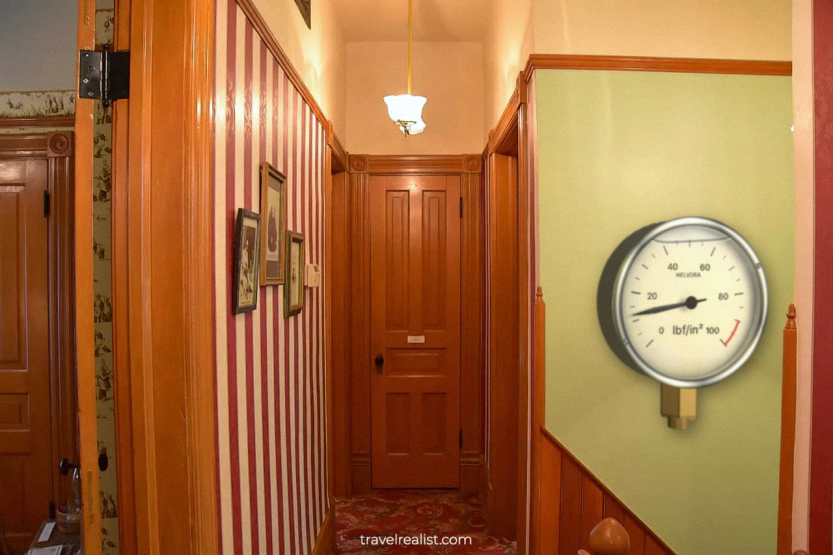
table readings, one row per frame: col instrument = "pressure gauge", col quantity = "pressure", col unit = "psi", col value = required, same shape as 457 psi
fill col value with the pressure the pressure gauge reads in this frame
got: 12.5 psi
